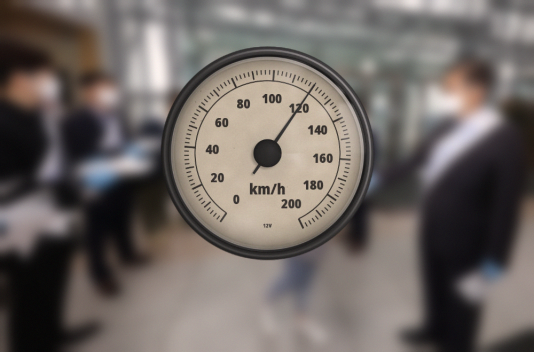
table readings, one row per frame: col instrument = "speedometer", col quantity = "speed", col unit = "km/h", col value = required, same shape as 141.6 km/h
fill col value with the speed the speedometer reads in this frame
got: 120 km/h
